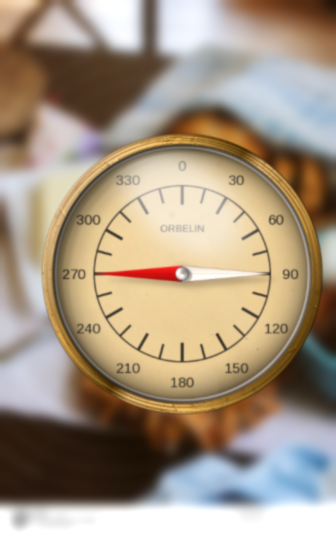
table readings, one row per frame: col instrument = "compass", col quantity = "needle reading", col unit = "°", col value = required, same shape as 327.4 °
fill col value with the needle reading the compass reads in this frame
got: 270 °
